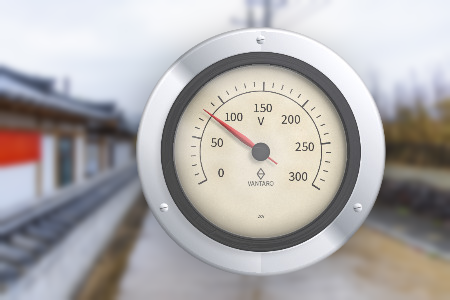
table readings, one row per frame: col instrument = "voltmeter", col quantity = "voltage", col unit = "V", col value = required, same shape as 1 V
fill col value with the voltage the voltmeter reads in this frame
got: 80 V
